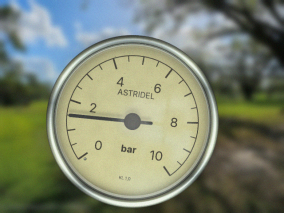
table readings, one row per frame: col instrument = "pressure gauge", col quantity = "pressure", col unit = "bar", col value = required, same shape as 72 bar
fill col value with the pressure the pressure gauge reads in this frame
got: 1.5 bar
